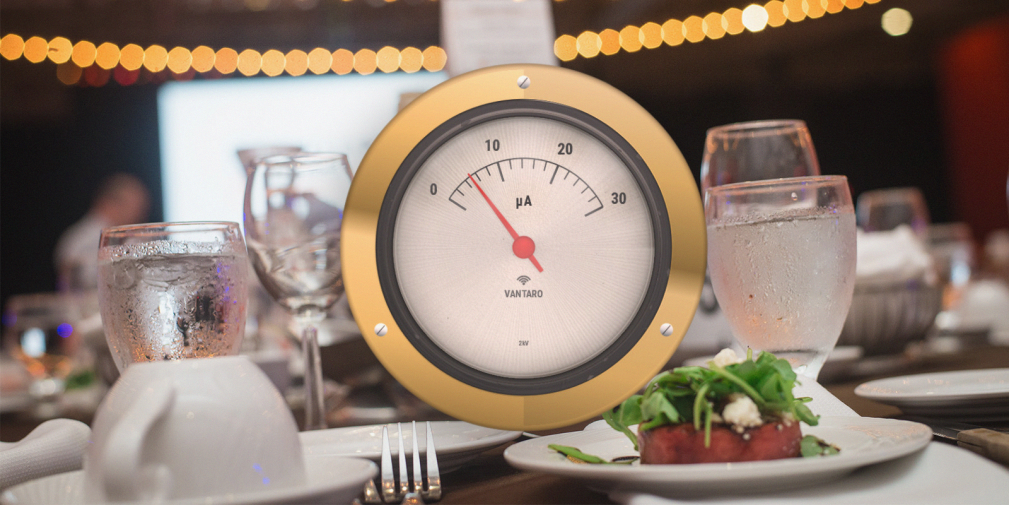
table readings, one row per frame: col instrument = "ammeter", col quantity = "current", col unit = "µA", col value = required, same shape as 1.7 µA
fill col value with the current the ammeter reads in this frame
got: 5 µA
